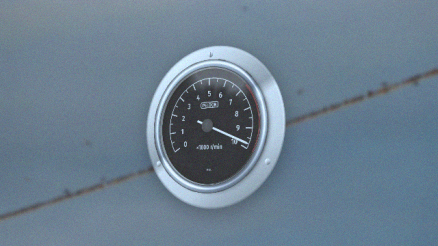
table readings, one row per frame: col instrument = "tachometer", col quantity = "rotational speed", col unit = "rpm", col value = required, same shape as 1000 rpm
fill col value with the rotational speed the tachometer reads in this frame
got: 9750 rpm
